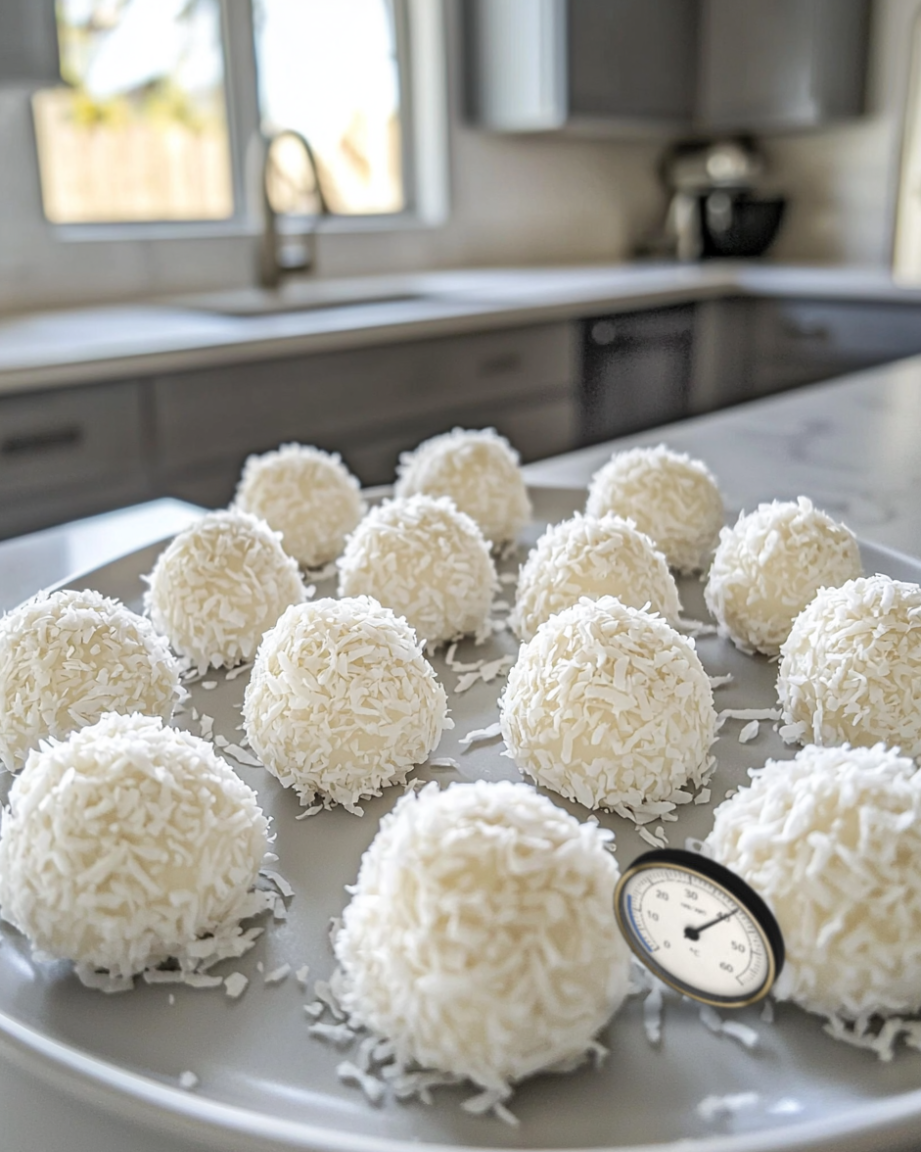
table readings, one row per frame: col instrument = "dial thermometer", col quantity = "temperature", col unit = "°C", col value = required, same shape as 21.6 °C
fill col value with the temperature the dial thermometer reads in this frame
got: 40 °C
